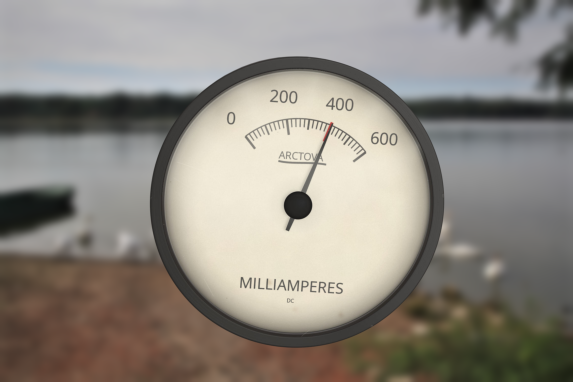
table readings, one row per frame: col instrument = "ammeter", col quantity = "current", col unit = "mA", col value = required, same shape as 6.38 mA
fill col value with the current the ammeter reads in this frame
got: 400 mA
